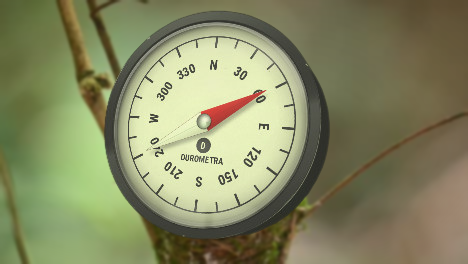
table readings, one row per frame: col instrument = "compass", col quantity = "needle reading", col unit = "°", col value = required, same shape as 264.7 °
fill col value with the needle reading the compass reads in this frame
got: 60 °
